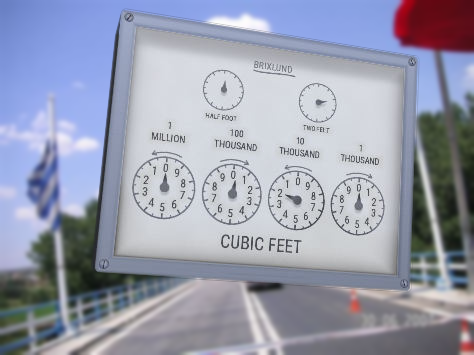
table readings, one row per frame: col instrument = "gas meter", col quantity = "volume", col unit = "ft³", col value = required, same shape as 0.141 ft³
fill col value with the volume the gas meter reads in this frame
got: 2000 ft³
